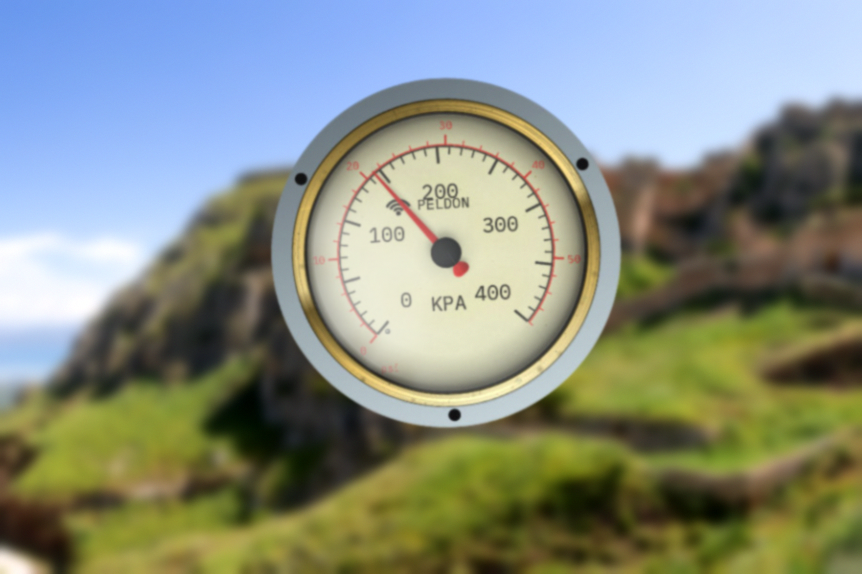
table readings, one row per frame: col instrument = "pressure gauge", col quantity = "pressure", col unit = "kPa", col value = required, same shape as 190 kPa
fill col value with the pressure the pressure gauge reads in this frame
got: 145 kPa
